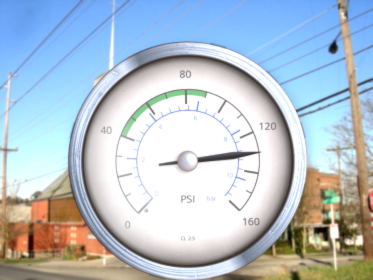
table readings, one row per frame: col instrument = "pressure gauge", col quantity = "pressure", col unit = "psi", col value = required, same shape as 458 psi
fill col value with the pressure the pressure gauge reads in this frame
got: 130 psi
